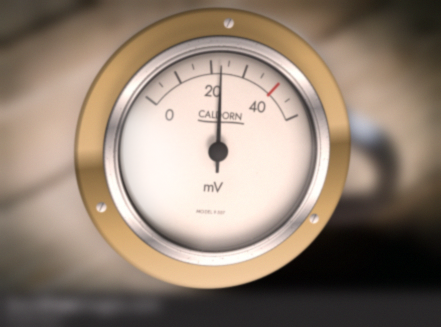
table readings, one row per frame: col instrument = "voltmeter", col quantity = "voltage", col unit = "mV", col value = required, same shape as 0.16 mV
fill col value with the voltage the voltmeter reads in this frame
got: 22.5 mV
